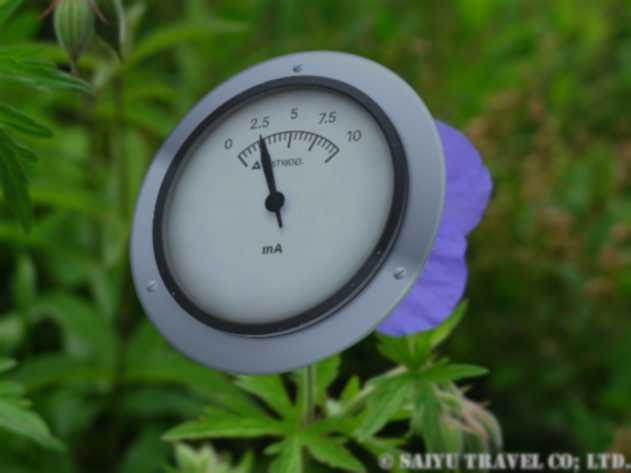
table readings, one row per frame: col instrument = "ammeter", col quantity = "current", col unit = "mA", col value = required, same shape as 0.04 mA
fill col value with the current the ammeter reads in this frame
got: 2.5 mA
